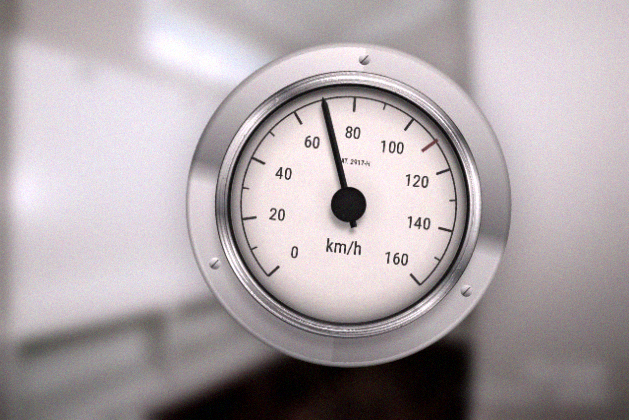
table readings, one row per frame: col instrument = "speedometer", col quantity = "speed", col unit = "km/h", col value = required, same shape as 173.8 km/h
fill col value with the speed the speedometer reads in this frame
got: 70 km/h
